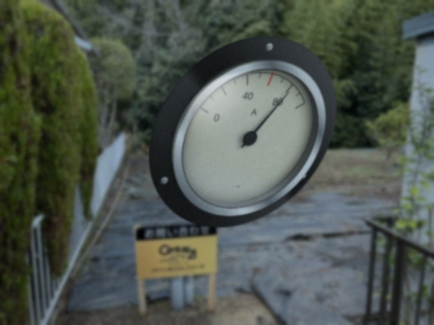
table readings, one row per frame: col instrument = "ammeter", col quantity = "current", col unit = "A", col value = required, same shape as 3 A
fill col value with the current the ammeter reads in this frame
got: 80 A
